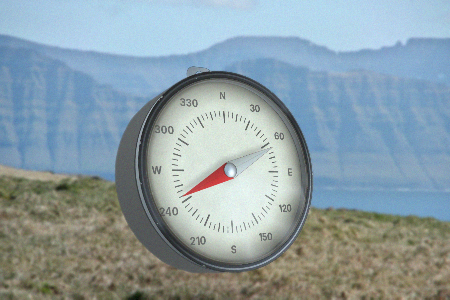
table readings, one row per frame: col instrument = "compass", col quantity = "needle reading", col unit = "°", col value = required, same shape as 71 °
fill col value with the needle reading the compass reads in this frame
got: 245 °
